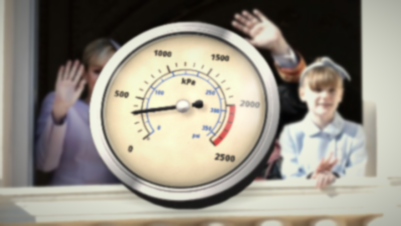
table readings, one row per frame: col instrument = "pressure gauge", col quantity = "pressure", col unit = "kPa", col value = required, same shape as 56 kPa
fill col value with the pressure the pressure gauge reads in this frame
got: 300 kPa
